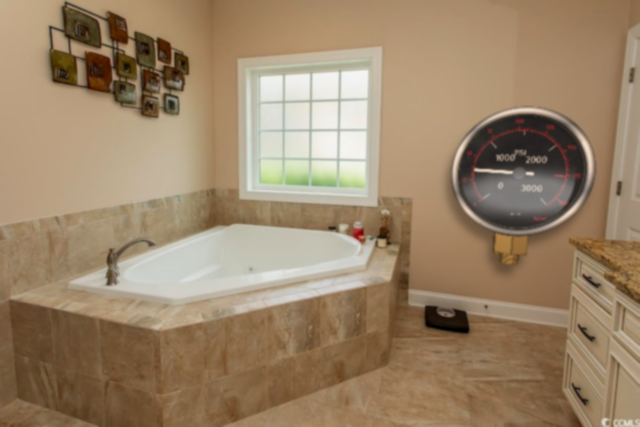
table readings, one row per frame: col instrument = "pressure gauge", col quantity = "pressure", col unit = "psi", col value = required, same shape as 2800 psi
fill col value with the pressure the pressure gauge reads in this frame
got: 500 psi
